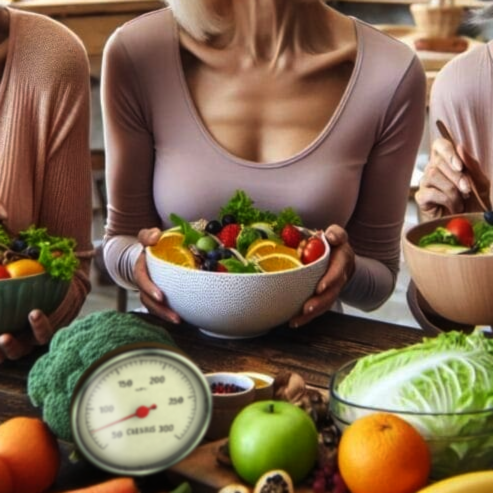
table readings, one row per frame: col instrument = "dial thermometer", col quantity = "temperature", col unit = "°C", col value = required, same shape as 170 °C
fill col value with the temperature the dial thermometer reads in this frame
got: 75 °C
